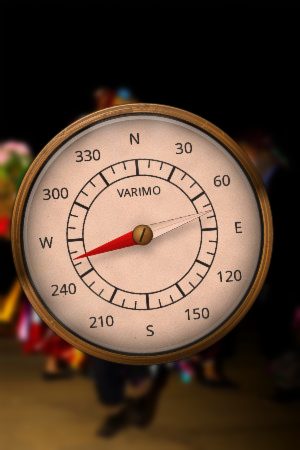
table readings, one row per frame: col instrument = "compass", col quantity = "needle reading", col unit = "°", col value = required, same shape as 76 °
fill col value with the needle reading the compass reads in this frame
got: 255 °
